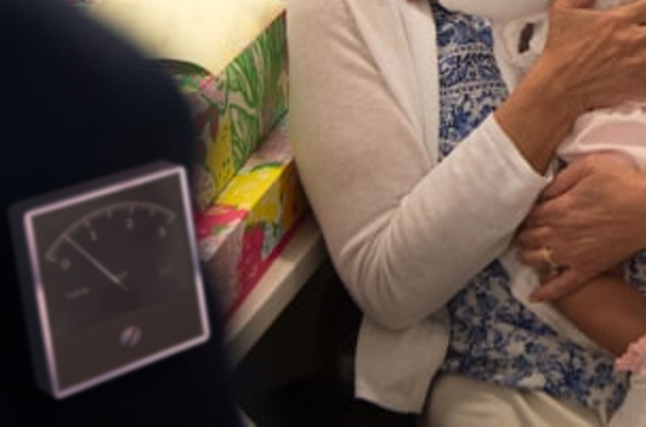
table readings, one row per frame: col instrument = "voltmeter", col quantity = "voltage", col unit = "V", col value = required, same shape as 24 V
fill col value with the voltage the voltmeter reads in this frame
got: 0.5 V
